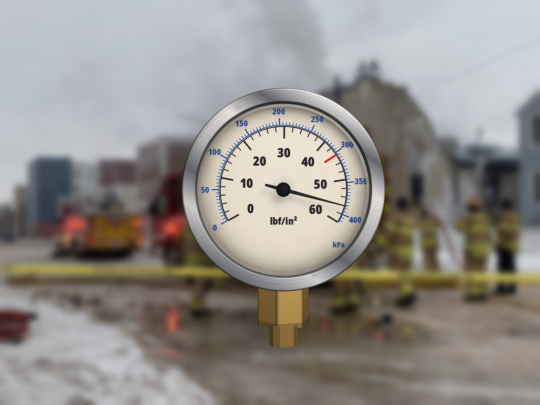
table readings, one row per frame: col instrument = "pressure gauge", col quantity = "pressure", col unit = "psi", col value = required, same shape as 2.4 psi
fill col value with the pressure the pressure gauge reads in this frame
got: 56 psi
